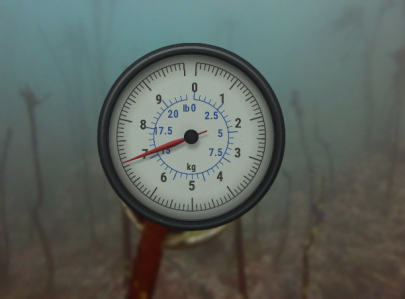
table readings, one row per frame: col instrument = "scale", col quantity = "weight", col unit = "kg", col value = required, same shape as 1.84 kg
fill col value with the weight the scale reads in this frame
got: 7 kg
